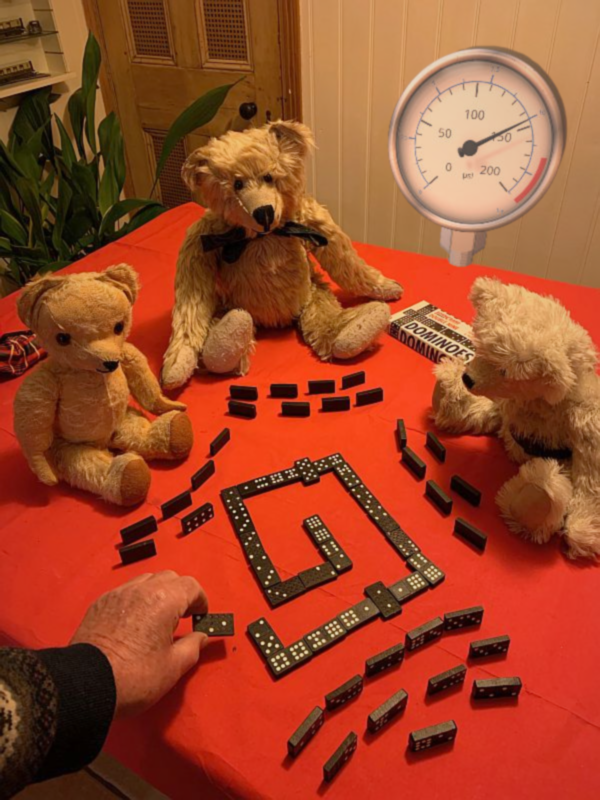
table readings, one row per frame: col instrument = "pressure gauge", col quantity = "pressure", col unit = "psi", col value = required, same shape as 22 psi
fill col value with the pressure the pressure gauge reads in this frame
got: 145 psi
